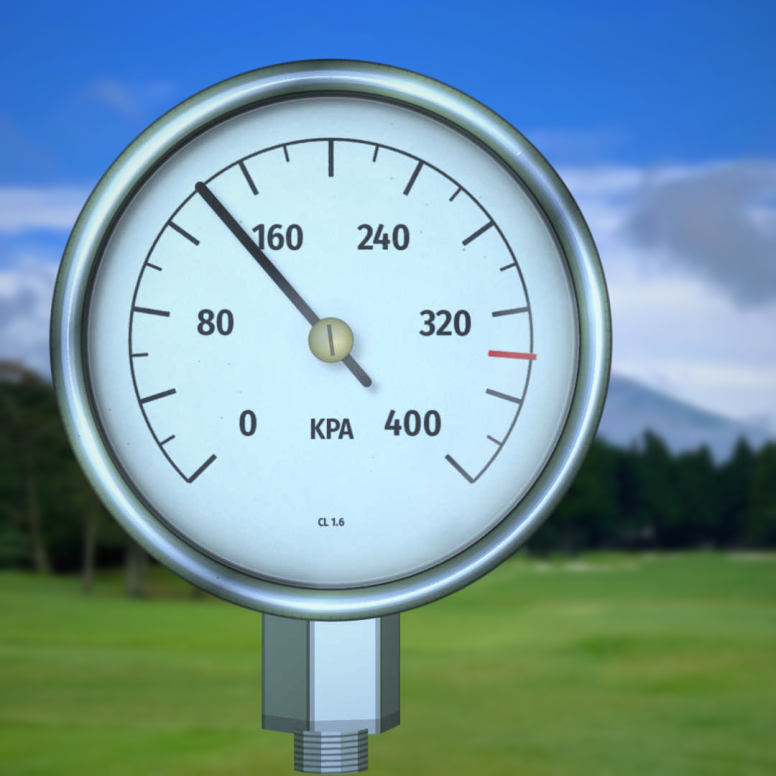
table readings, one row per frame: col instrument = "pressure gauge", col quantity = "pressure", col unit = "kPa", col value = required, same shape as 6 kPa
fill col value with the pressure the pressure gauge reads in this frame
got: 140 kPa
